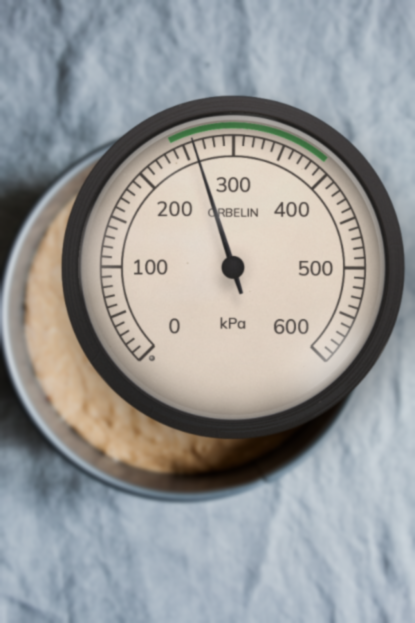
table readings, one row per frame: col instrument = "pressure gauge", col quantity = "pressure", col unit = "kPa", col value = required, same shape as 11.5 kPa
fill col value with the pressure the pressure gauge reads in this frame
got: 260 kPa
